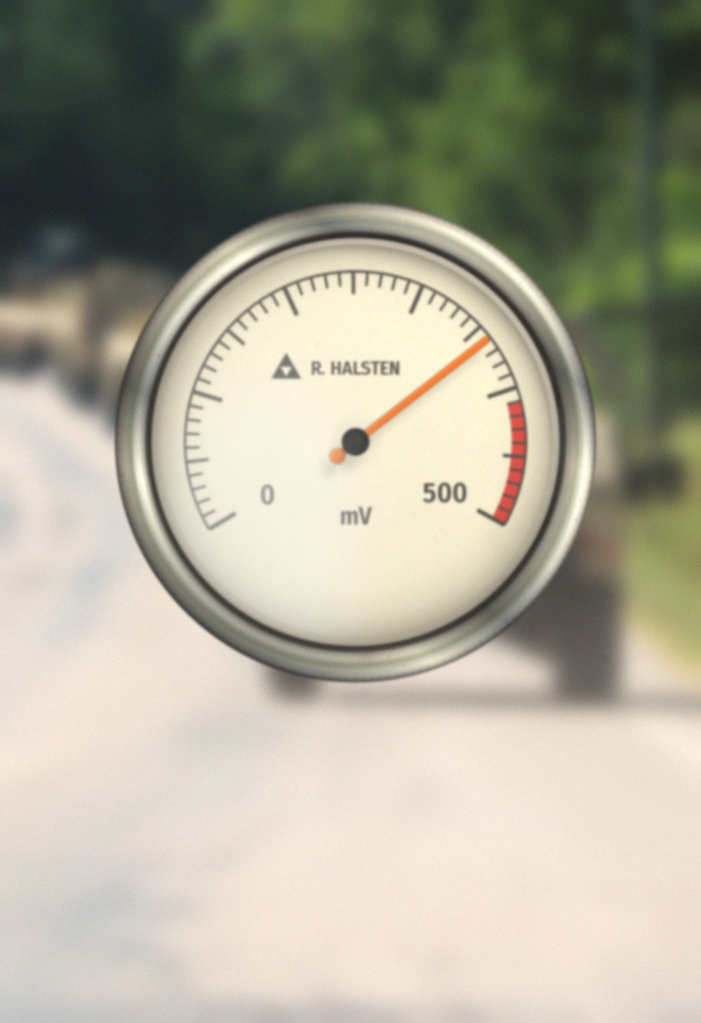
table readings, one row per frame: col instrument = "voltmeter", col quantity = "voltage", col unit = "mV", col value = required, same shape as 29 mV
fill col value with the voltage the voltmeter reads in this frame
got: 360 mV
